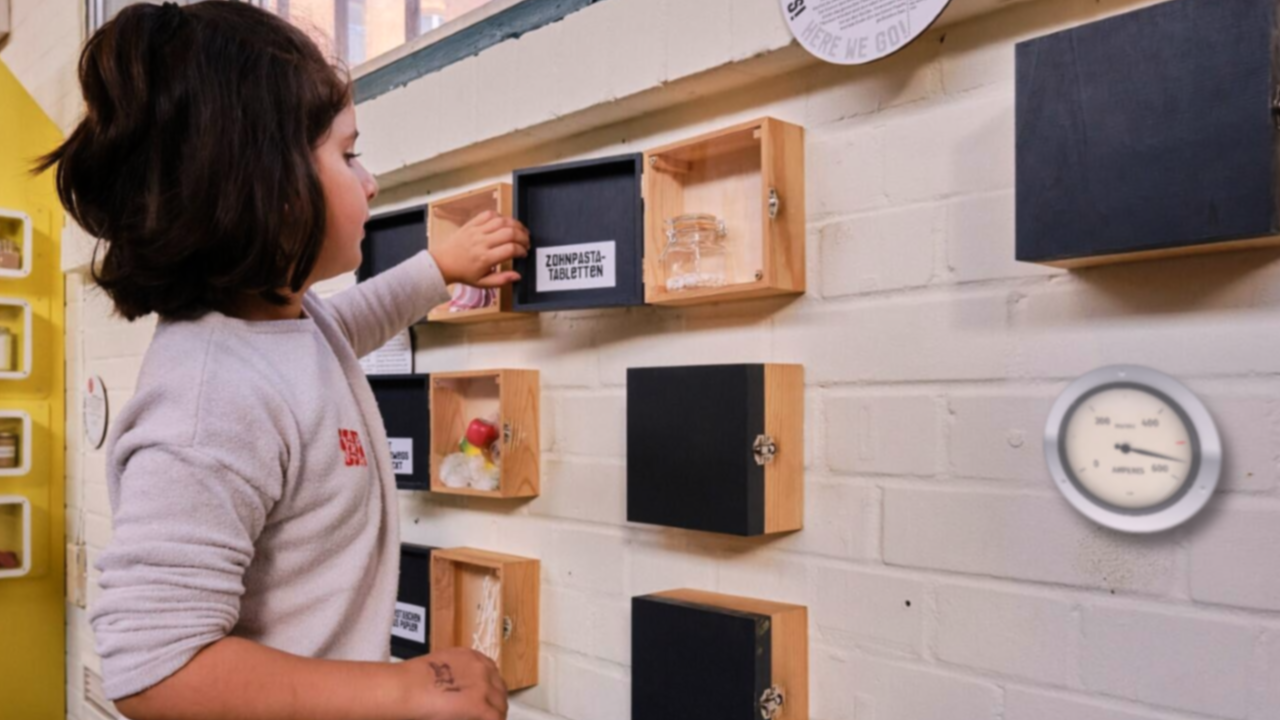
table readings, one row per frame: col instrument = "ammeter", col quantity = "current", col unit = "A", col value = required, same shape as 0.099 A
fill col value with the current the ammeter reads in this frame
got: 550 A
